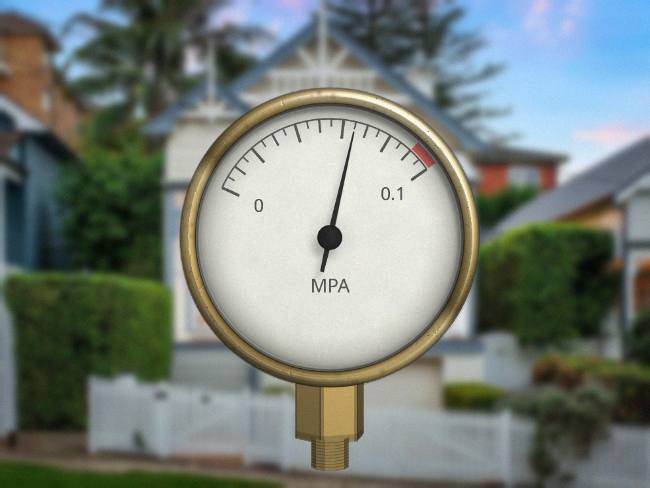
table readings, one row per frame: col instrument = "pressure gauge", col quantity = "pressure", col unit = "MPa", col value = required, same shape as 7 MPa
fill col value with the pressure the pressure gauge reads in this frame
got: 0.065 MPa
